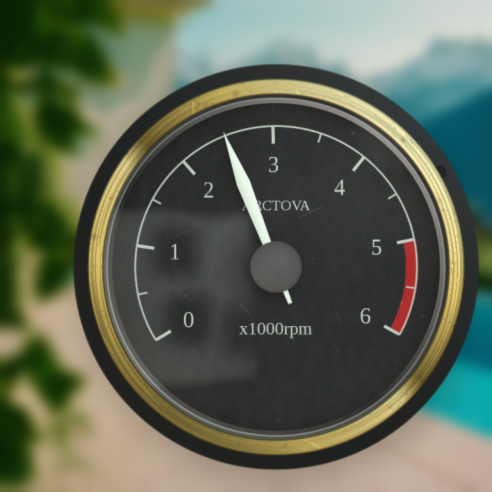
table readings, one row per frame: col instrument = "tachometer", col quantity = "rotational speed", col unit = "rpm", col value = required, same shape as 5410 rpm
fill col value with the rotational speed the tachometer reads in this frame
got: 2500 rpm
